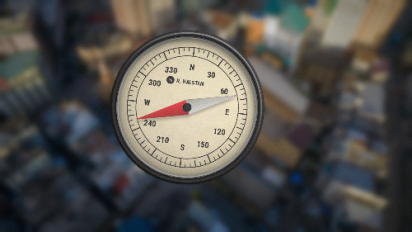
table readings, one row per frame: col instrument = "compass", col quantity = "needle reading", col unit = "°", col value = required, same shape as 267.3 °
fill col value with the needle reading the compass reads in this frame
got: 250 °
